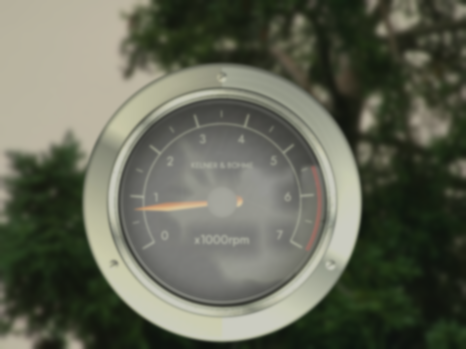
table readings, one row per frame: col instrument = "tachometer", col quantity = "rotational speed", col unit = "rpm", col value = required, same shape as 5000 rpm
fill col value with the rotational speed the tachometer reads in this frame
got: 750 rpm
